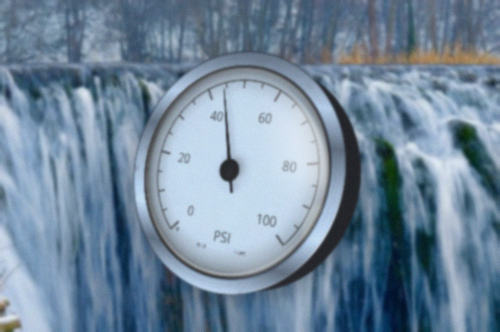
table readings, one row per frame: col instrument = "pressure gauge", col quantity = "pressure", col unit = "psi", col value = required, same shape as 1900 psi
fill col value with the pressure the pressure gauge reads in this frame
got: 45 psi
